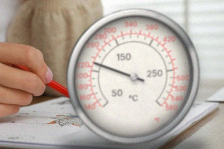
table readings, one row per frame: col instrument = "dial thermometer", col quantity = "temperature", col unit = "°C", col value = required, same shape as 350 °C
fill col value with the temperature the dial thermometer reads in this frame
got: 110 °C
